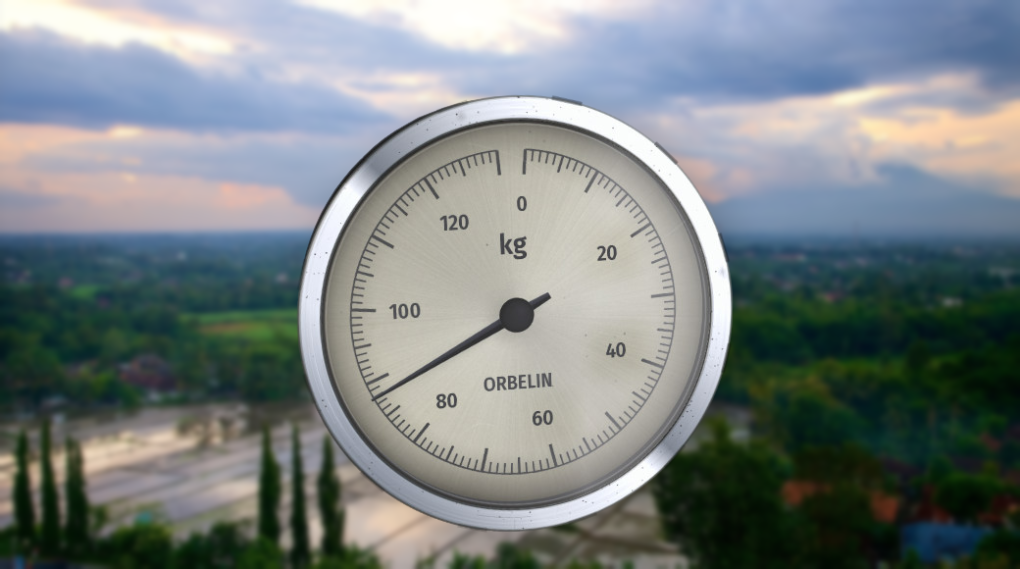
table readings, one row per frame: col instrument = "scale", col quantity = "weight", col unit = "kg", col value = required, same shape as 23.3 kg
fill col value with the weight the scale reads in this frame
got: 88 kg
